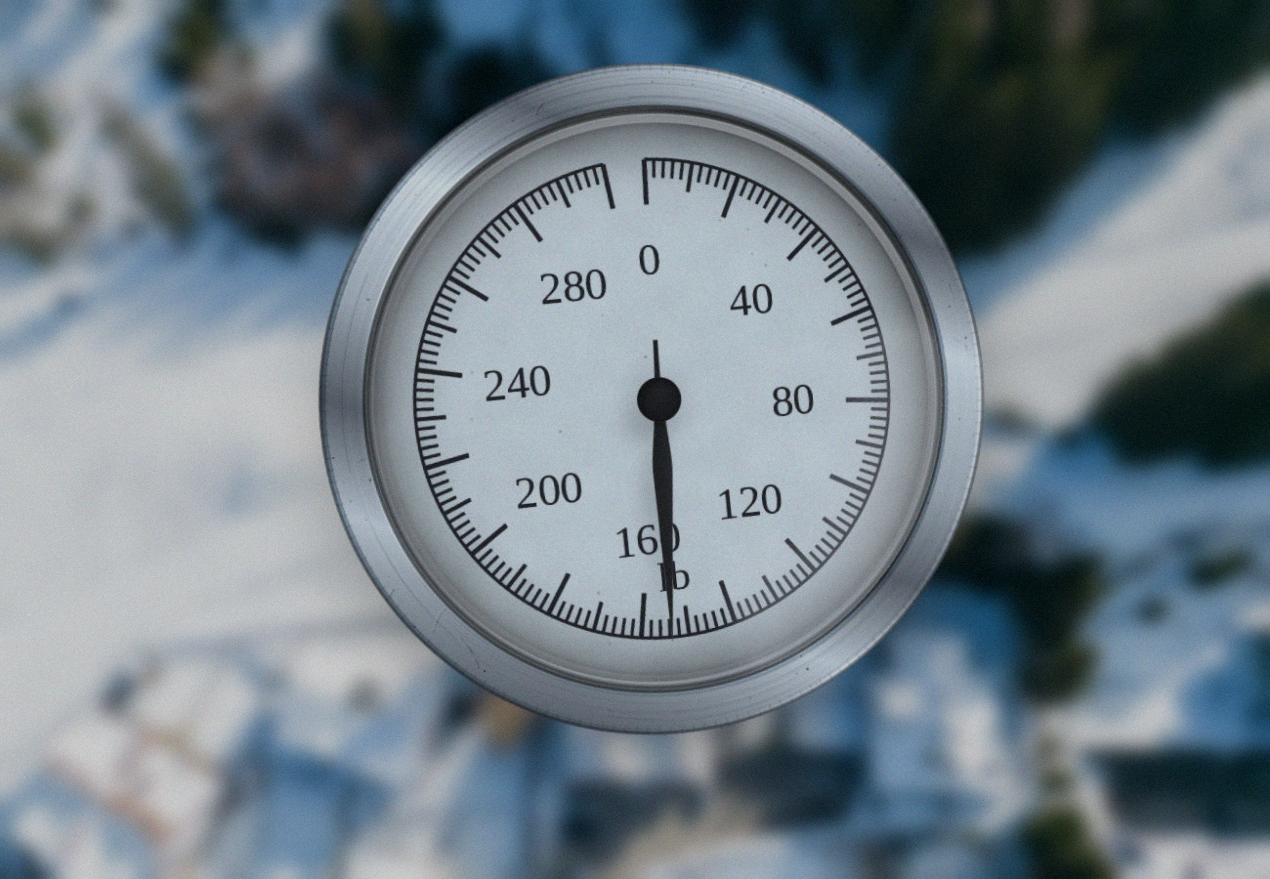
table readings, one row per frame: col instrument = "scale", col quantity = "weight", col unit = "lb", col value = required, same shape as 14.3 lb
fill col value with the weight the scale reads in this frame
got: 154 lb
